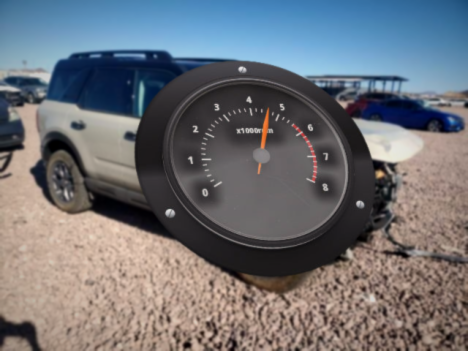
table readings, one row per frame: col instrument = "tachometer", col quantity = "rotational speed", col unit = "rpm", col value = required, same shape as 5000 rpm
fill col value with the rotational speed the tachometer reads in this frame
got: 4600 rpm
